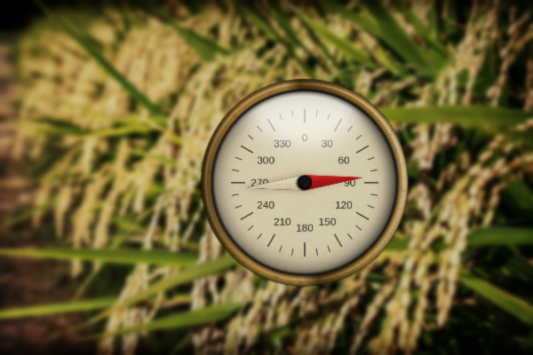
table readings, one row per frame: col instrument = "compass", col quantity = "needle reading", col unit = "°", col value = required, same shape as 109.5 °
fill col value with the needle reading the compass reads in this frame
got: 85 °
